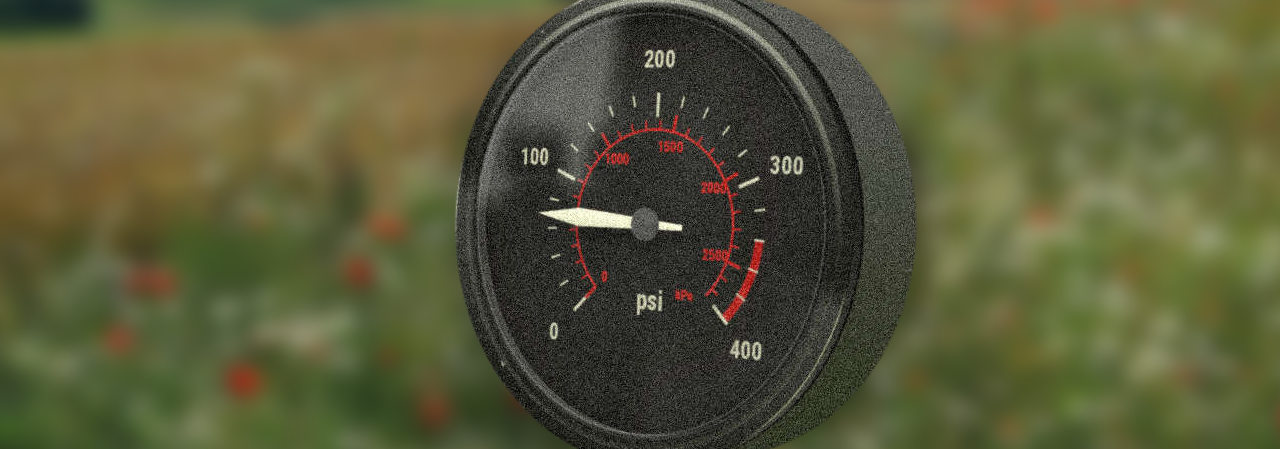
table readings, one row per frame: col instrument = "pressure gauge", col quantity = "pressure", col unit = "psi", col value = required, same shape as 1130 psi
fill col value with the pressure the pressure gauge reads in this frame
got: 70 psi
